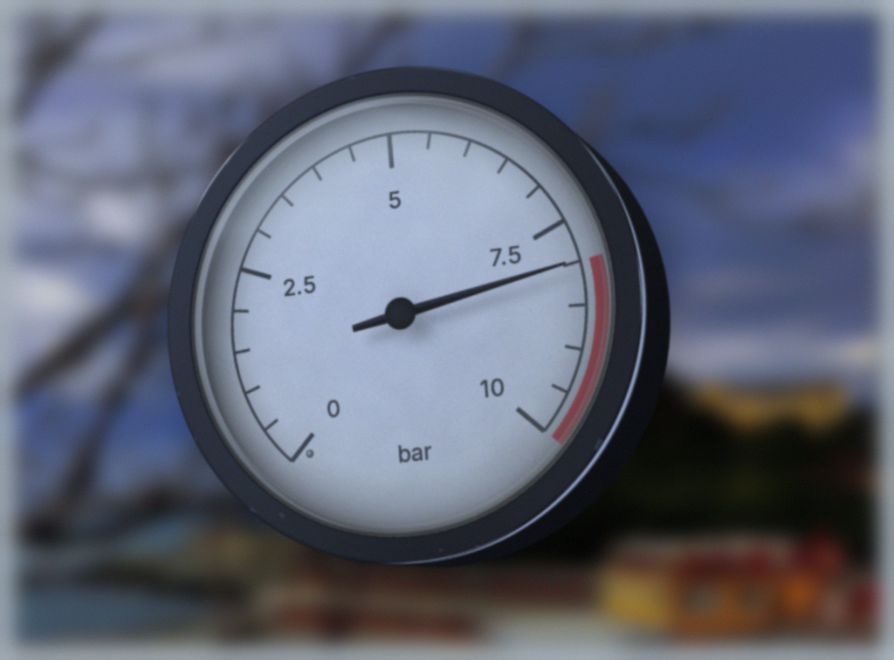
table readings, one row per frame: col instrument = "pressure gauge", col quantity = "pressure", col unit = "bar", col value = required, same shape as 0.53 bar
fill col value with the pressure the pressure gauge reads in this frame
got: 8 bar
